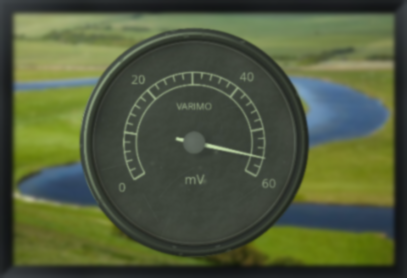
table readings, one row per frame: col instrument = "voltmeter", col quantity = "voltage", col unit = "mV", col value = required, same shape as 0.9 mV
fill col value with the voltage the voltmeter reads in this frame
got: 56 mV
